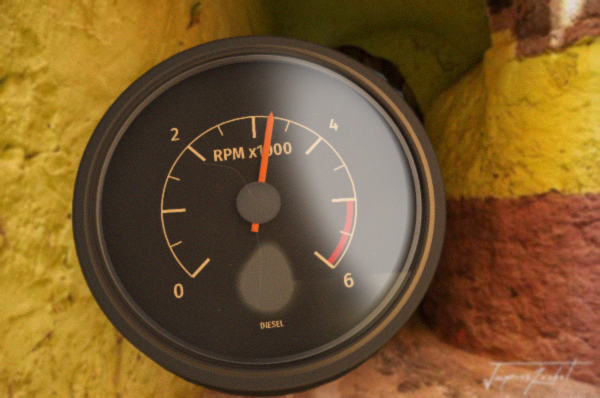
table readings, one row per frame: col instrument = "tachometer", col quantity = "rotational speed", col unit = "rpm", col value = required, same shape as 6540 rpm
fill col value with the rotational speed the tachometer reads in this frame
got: 3250 rpm
